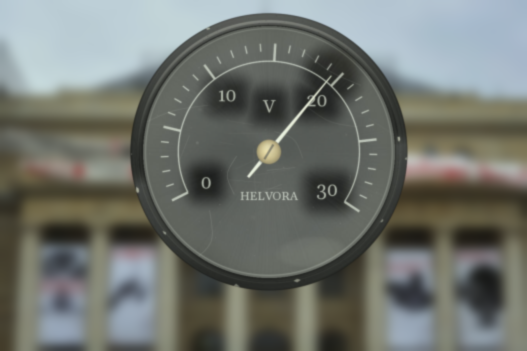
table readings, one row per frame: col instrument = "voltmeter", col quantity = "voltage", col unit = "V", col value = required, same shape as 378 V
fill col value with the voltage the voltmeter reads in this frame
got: 19.5 V
